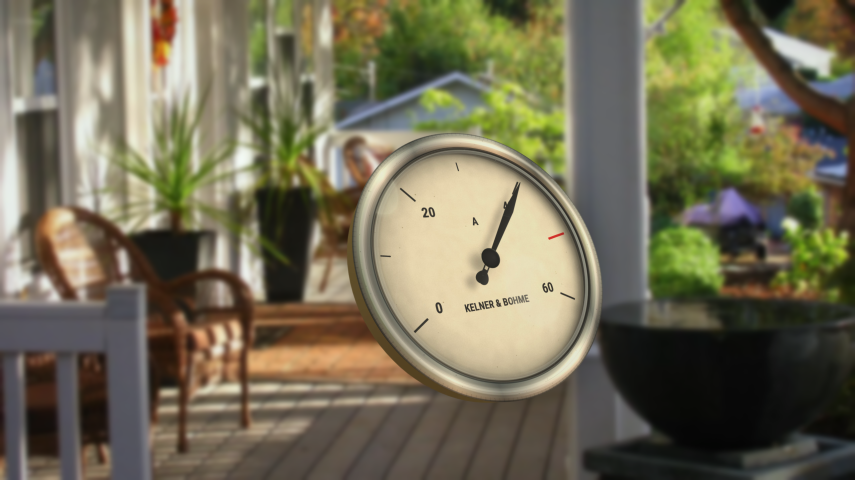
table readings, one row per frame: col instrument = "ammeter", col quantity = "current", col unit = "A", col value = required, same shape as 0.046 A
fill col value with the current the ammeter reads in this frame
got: 40 A
